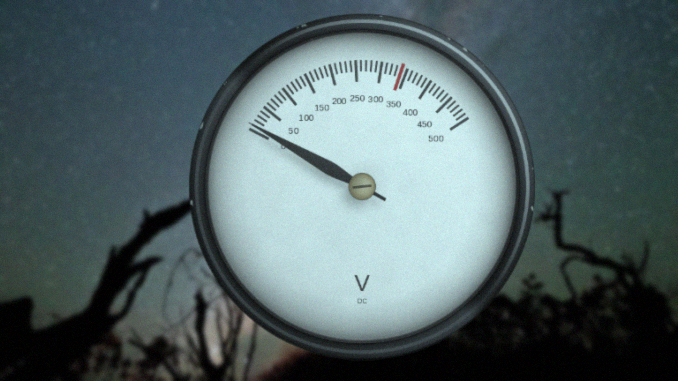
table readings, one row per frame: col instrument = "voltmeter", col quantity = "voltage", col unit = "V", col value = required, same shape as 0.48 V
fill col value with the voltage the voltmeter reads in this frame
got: 10 V
